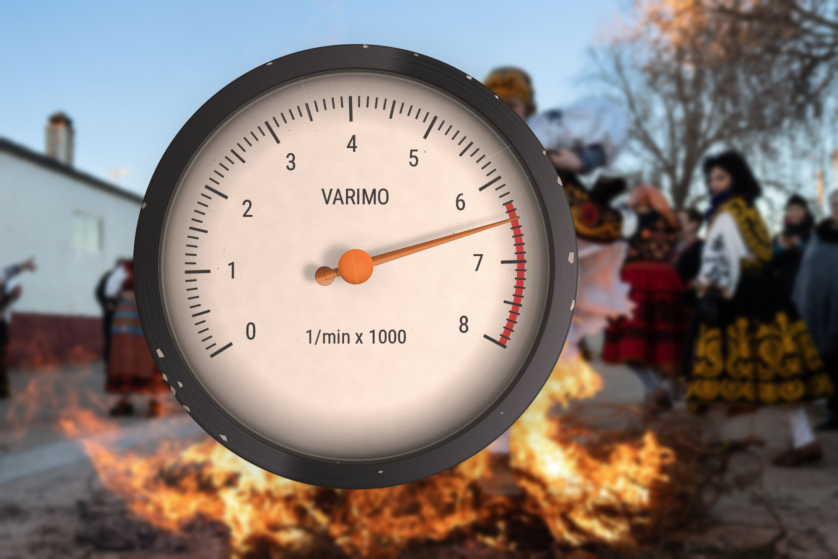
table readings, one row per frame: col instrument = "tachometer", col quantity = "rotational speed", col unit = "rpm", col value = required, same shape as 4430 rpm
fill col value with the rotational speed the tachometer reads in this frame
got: 6500 rpm
